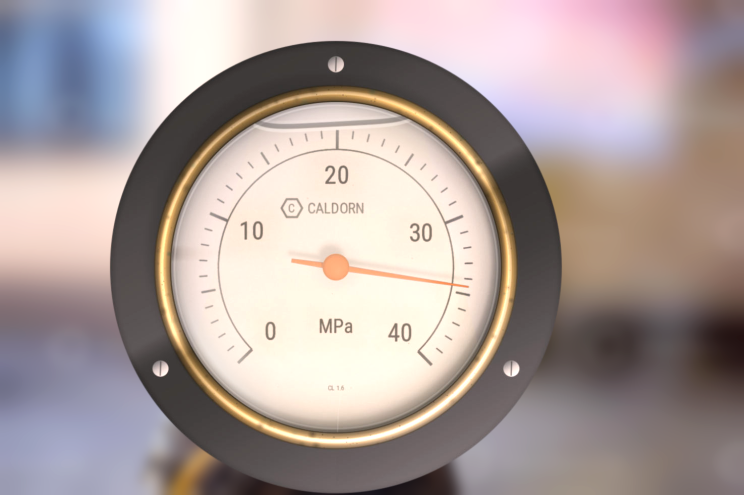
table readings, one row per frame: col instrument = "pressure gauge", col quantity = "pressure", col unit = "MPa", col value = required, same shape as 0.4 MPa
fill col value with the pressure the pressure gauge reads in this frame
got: 34.5 MPa
